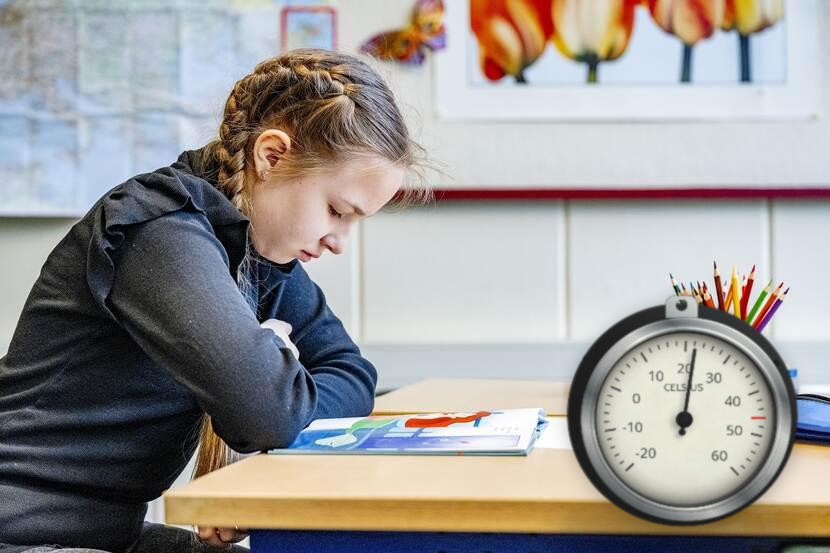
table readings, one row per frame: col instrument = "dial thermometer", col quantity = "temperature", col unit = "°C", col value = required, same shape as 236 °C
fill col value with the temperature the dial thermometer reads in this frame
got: 22 °C
